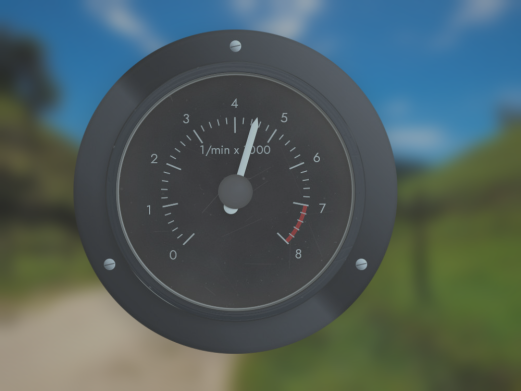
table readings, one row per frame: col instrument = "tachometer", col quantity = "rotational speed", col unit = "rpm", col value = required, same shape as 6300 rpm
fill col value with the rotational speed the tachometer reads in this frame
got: 4500 rpm
